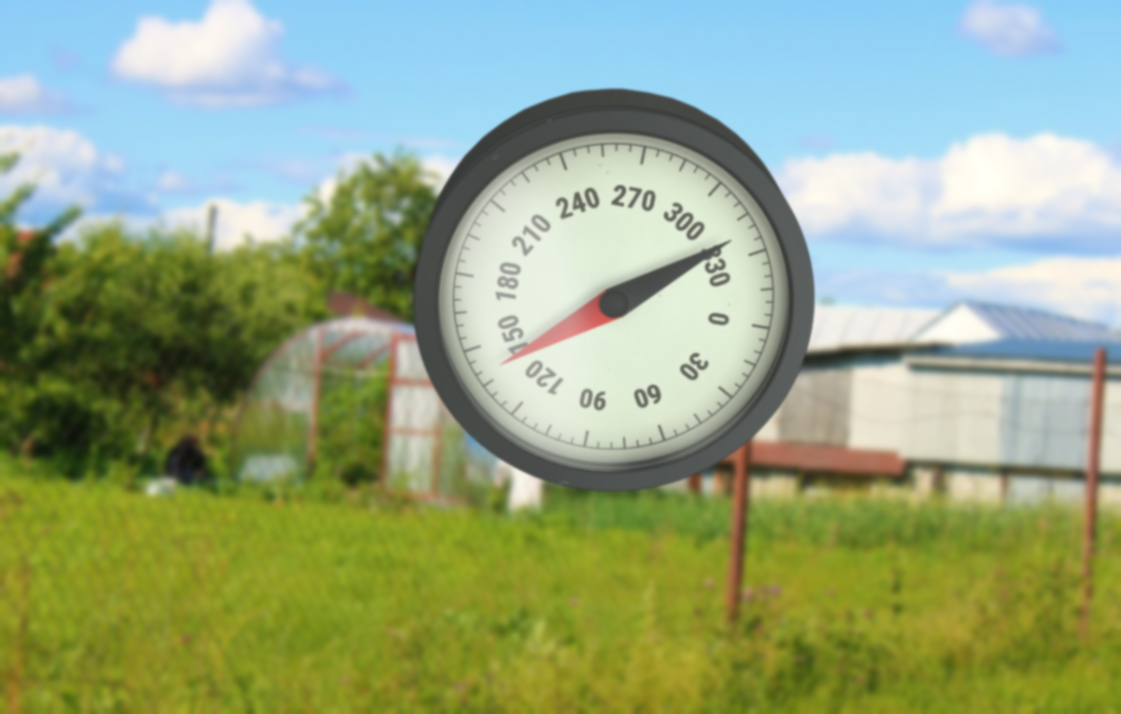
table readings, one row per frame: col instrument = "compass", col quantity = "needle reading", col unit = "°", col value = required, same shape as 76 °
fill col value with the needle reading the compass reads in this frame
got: 140 °
